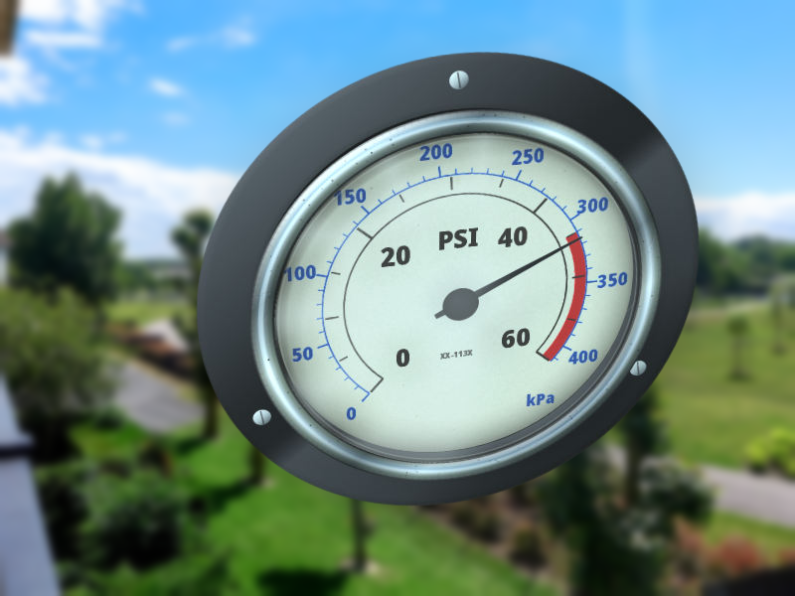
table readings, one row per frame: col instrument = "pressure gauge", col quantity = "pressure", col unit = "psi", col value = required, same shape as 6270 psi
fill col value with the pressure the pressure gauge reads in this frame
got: 45 psi
